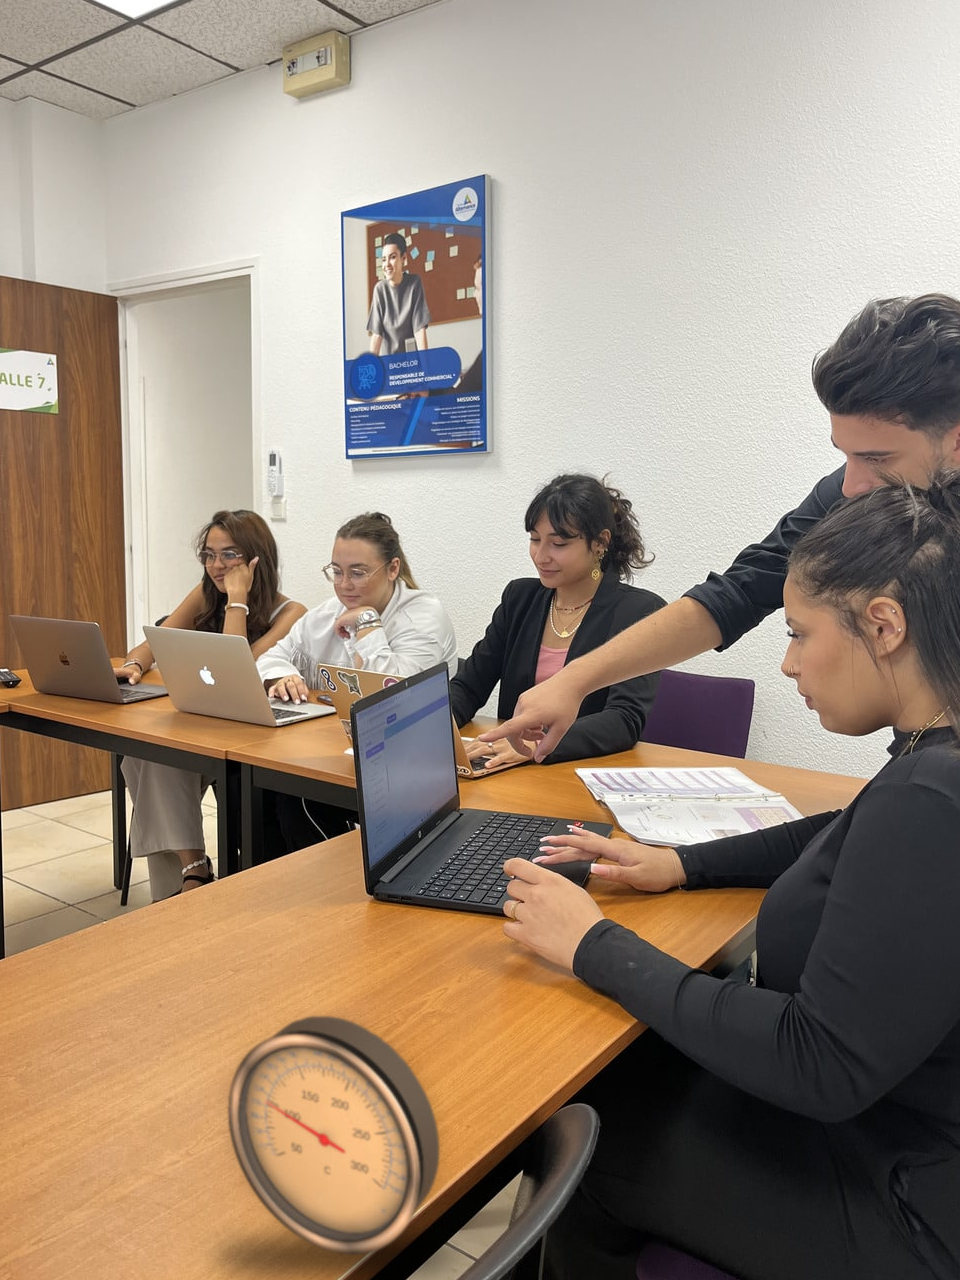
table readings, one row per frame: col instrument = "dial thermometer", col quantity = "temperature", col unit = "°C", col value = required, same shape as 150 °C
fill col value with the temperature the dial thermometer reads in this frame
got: 100 °C
